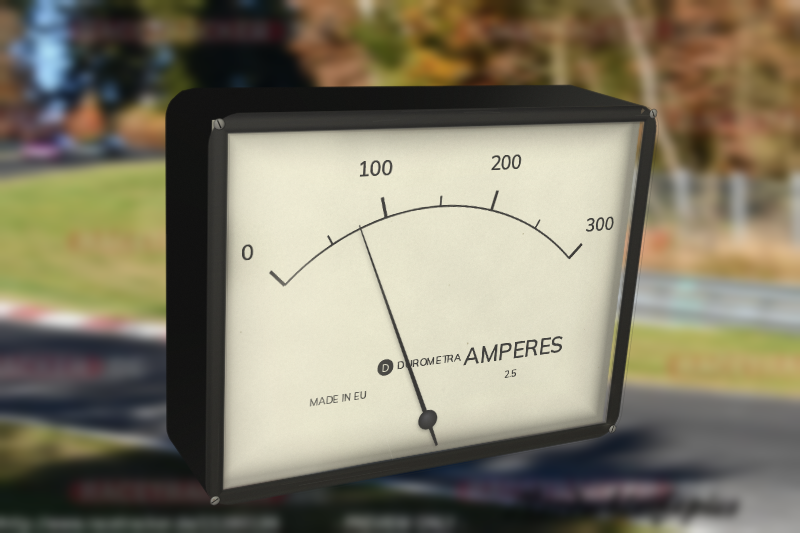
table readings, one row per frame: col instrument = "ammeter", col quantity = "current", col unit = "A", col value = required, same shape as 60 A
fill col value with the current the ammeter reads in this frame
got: 75 A
